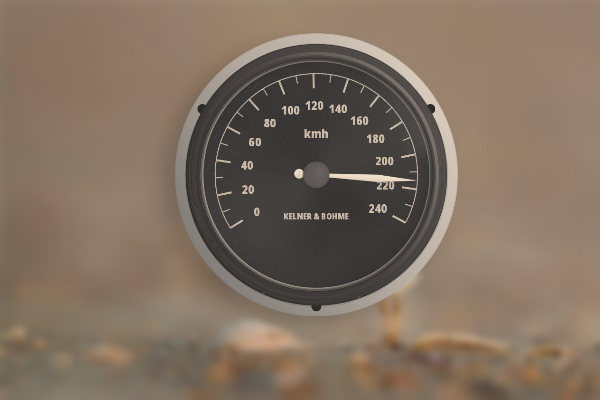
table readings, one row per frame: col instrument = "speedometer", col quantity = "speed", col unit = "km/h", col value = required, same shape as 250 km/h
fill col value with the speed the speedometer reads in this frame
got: 215 km/h
